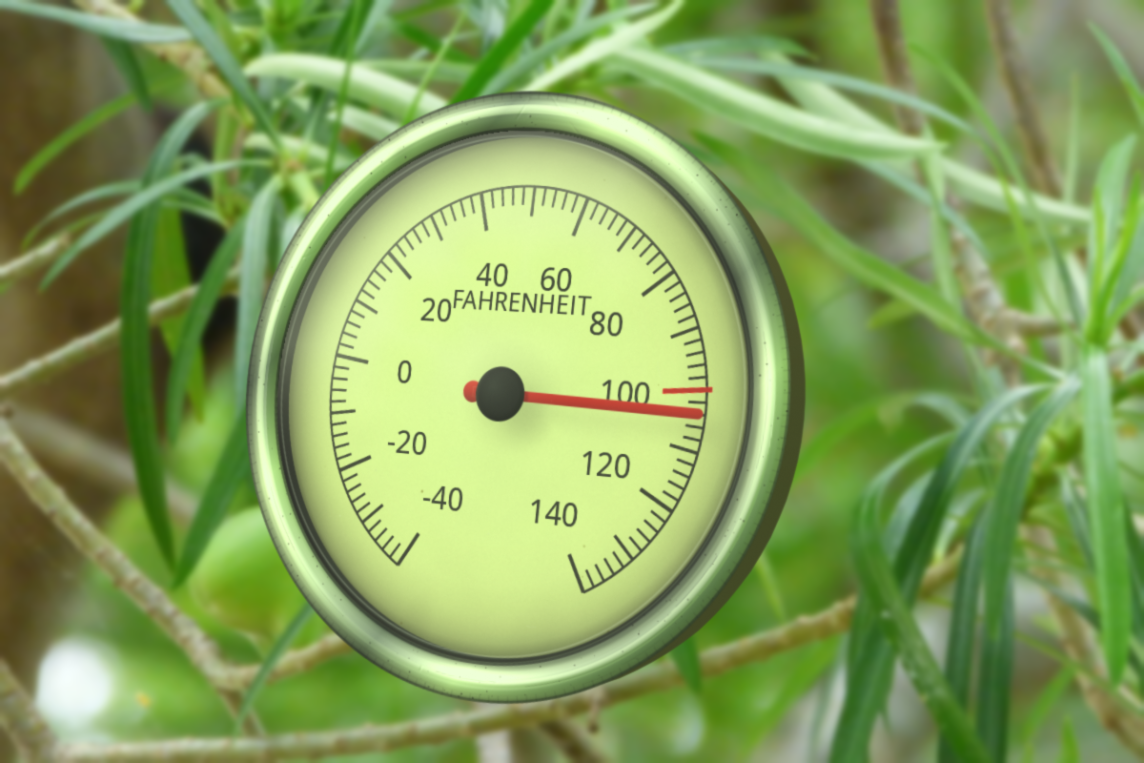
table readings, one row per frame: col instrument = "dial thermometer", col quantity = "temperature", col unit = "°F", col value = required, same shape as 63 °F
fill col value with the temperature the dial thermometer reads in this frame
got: 104 °F
